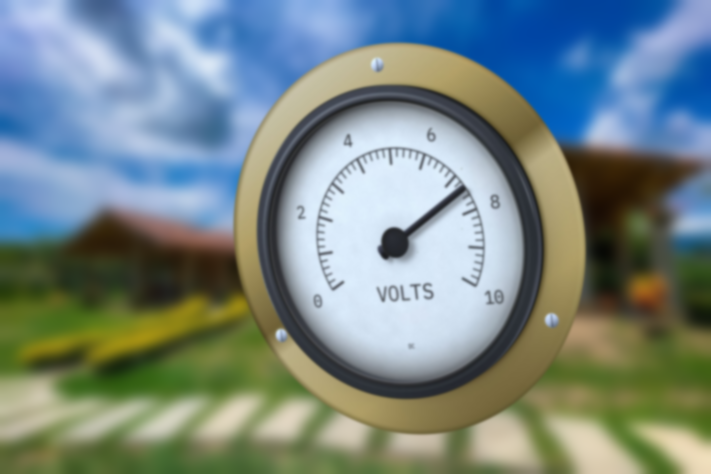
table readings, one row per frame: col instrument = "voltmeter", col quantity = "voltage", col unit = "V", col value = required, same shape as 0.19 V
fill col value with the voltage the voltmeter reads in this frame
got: 7.4 V
